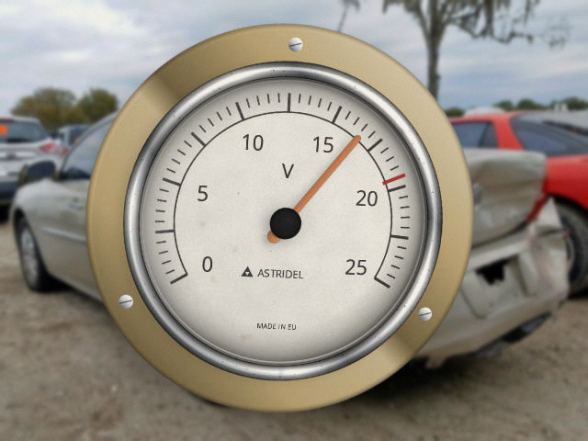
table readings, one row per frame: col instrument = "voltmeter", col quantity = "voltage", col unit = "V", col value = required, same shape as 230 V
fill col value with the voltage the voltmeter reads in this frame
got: 16.5 V
